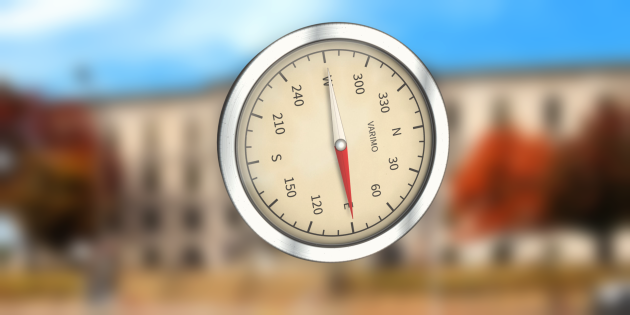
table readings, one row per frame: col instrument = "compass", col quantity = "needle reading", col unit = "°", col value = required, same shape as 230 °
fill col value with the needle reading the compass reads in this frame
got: 90 °
